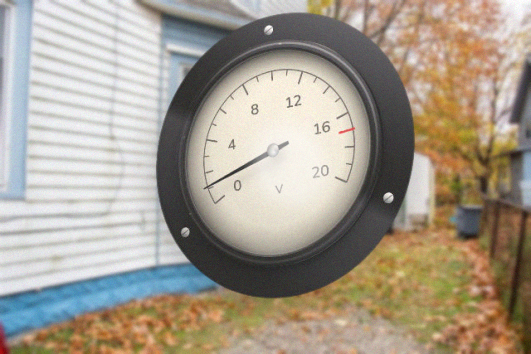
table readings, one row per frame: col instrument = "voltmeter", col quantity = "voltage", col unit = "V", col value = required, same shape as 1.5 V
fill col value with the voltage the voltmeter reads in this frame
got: 1 V
